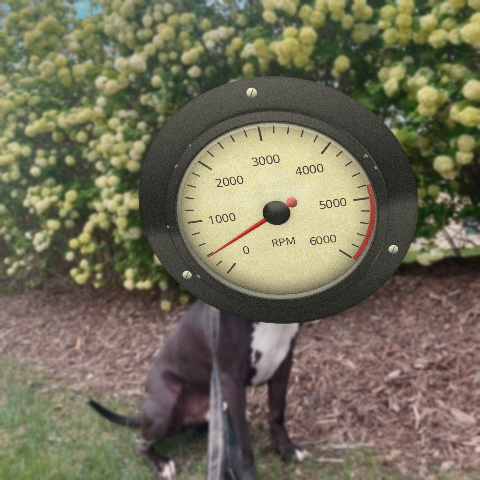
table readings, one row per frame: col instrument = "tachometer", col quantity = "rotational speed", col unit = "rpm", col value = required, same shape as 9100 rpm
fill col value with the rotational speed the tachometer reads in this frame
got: 400 rpm
